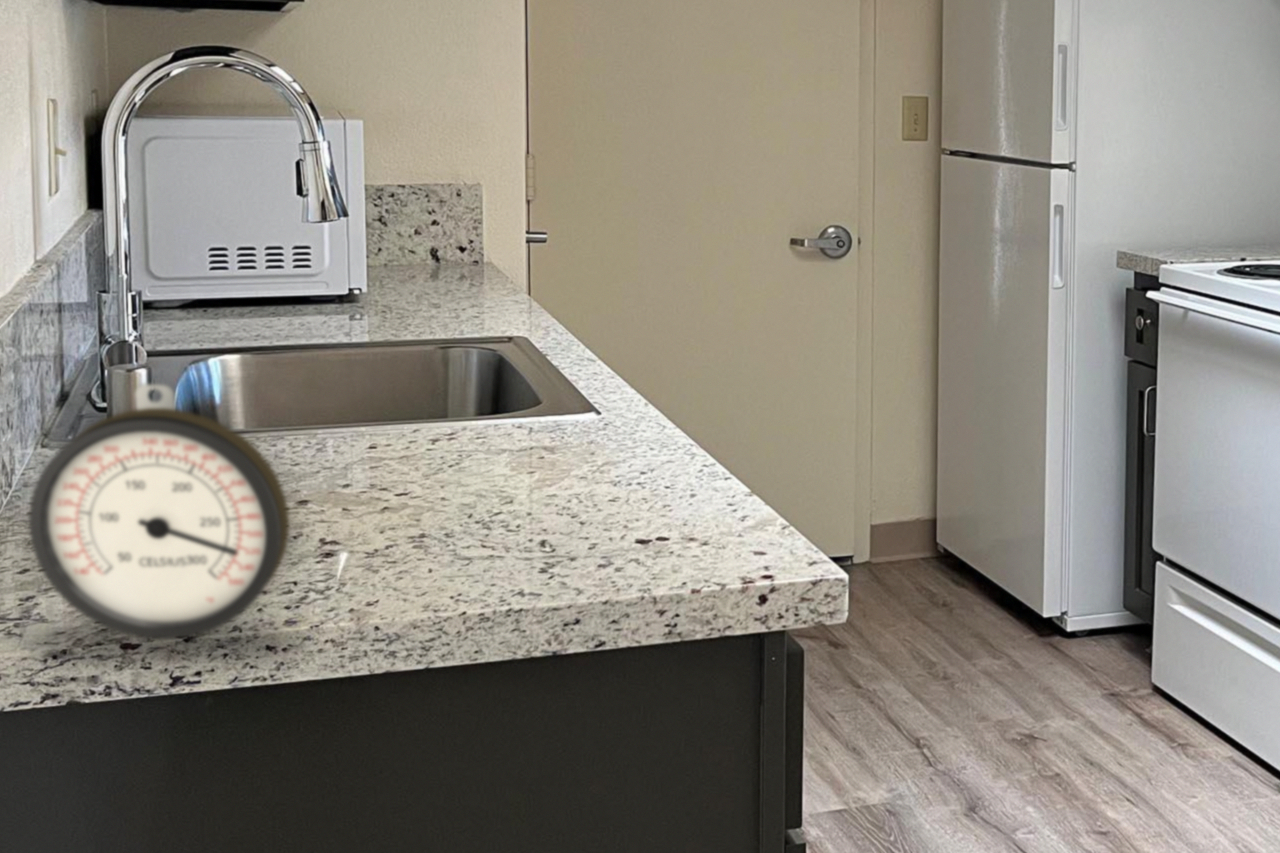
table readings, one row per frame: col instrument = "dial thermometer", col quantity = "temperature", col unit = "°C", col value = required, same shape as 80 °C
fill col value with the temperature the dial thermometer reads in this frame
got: 275 °C
